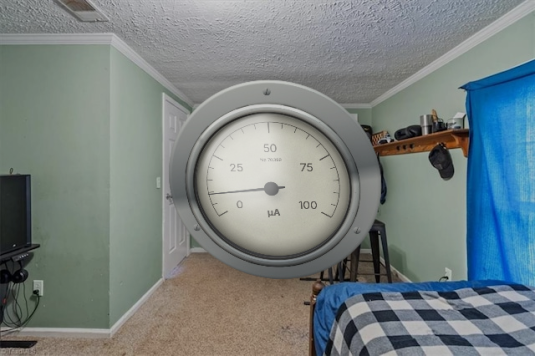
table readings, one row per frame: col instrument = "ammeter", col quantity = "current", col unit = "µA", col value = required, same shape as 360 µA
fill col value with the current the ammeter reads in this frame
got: 10 µA
